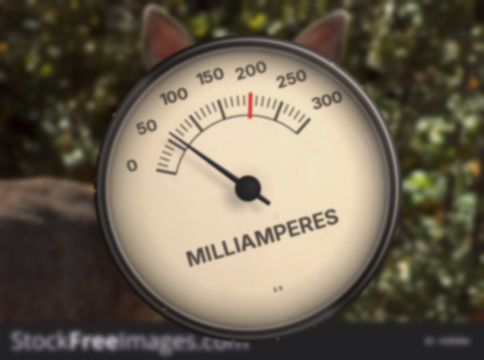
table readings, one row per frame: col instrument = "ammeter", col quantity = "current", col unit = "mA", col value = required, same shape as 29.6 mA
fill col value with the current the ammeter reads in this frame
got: 60 mA
